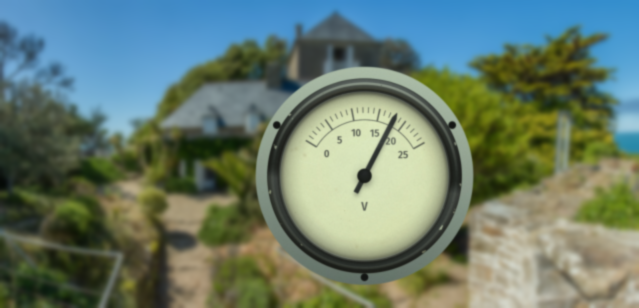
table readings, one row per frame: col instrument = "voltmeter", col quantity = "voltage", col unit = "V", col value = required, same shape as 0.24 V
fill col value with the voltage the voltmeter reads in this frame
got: 18 V
